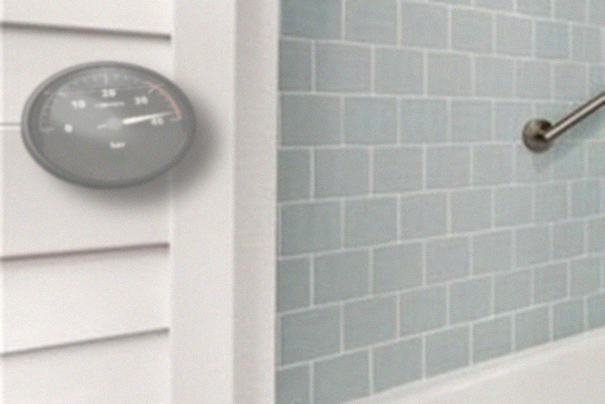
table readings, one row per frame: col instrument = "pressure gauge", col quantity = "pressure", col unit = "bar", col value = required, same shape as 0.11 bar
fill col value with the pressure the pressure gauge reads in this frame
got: 38 bar
